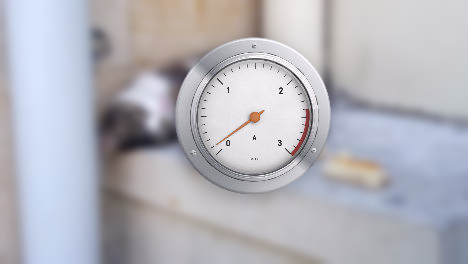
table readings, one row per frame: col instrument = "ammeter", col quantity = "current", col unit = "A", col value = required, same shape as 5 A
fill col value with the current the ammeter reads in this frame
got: 0.1 A
